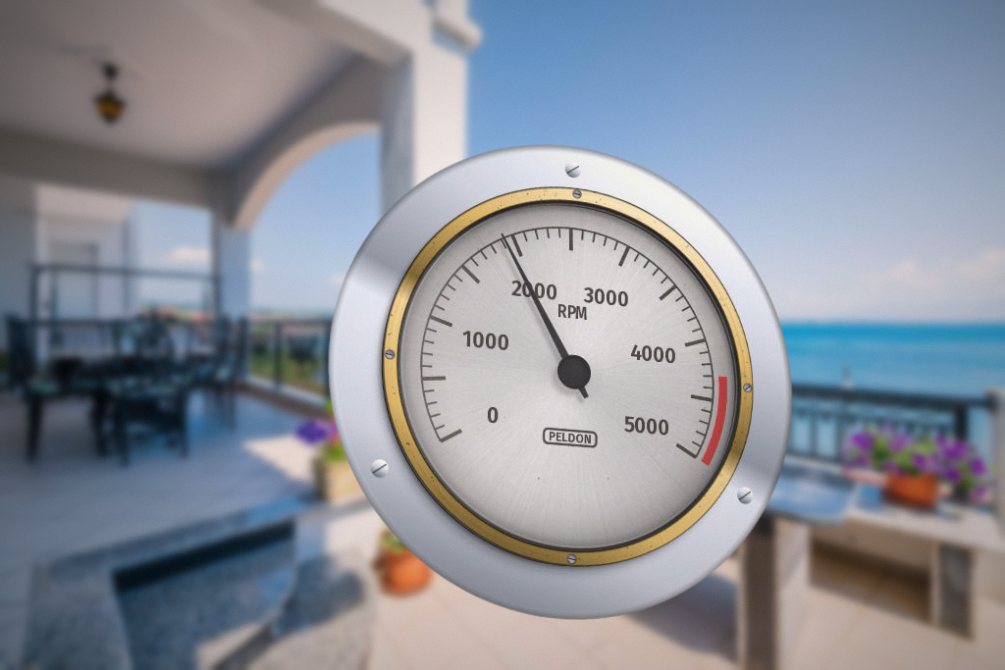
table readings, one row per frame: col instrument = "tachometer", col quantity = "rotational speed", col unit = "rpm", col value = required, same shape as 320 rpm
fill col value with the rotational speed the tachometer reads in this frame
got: 1900 rpm
